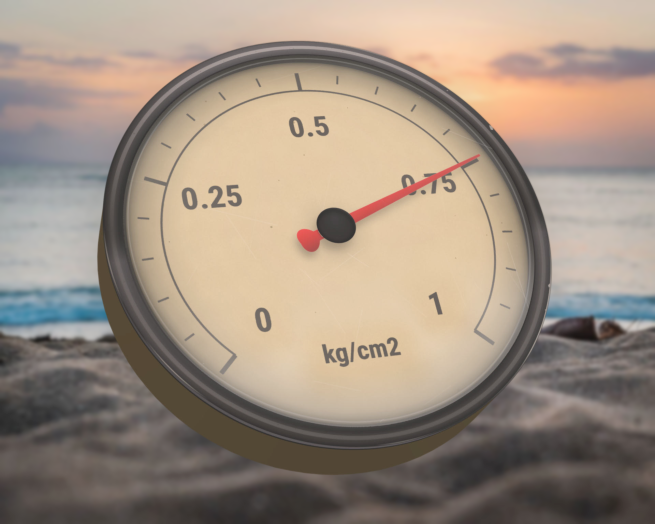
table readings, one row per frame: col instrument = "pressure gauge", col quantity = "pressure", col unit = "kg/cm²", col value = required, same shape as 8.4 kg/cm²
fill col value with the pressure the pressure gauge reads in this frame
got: 0.75 kg/cm²
